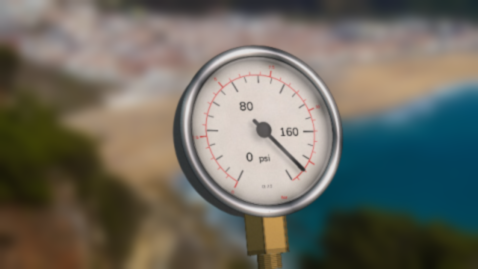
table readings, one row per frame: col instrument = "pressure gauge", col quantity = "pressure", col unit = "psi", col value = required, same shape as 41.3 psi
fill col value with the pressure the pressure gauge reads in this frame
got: 190 psi
